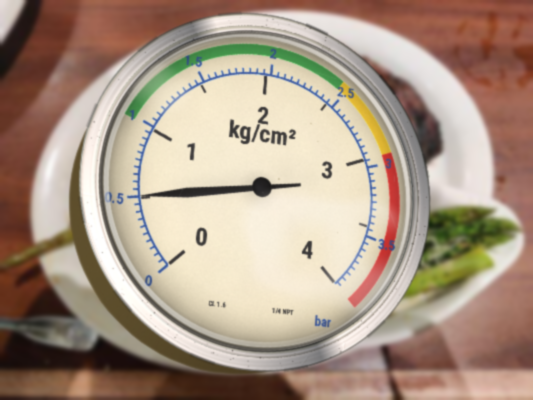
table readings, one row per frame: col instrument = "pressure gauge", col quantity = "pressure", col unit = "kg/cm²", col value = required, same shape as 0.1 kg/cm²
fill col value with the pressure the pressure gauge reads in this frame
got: 0.5 kg/cm²
